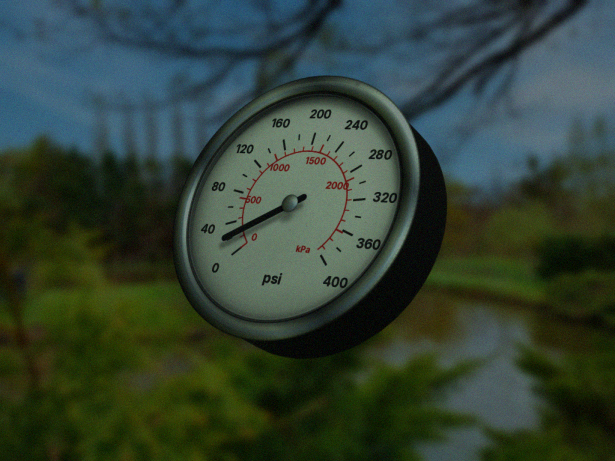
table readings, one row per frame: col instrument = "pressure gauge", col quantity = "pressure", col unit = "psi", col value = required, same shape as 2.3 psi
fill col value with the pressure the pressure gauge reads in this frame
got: 20 psi
